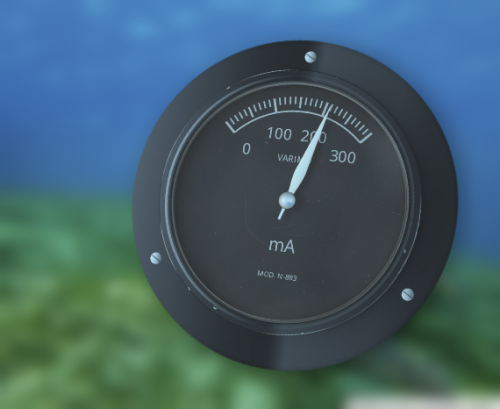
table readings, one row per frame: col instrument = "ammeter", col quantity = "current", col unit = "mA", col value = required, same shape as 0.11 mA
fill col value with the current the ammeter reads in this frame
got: 210 mA
